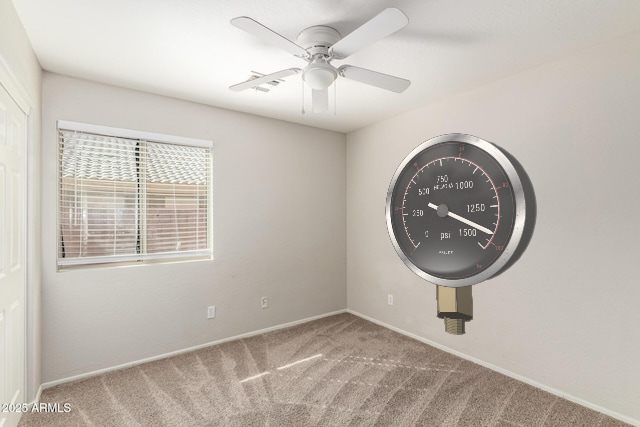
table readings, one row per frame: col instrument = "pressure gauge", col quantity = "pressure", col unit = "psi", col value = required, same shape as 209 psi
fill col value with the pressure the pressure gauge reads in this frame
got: 1400 psi
